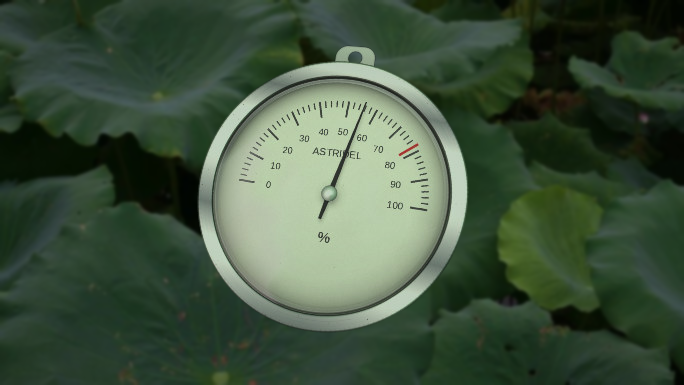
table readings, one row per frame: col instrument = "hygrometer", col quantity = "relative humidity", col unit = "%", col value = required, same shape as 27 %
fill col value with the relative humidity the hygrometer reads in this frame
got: 56 %
